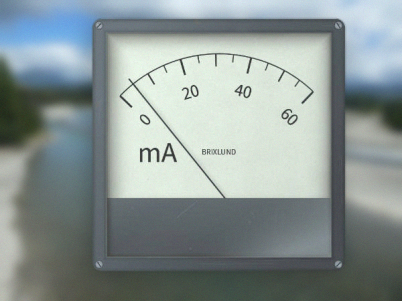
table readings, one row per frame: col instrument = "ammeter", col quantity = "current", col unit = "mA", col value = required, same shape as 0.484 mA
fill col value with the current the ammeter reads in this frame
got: 5 mA
